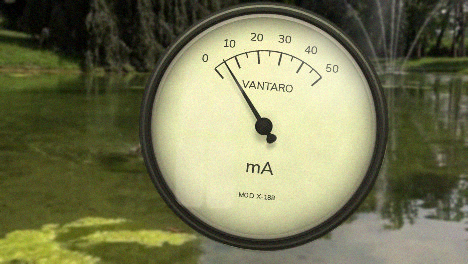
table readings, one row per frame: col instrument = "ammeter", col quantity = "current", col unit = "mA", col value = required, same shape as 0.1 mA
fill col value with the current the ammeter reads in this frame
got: 5 mA
